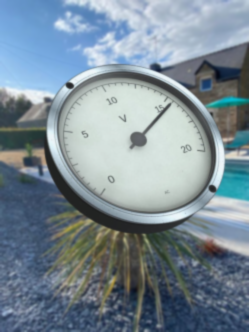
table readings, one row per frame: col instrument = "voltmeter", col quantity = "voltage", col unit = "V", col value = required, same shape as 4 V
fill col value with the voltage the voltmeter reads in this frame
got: 15.5 V
